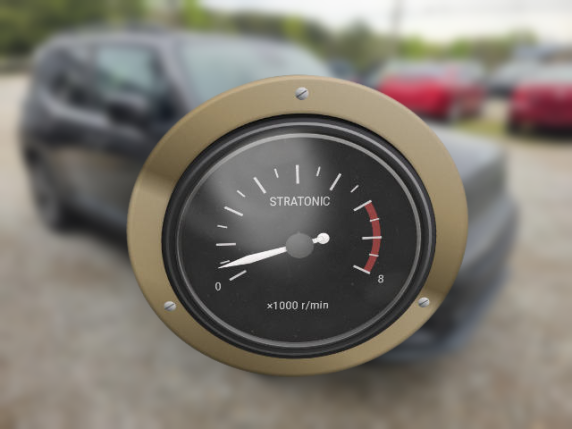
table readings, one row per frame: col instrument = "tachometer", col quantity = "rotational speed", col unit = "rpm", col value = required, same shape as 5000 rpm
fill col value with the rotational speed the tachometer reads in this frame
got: 500 rpm
